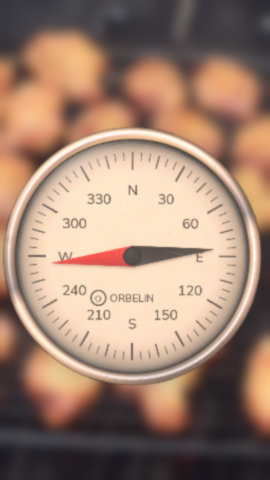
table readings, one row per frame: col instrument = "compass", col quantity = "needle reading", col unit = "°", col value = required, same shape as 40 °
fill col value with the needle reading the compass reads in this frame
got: 265 °
